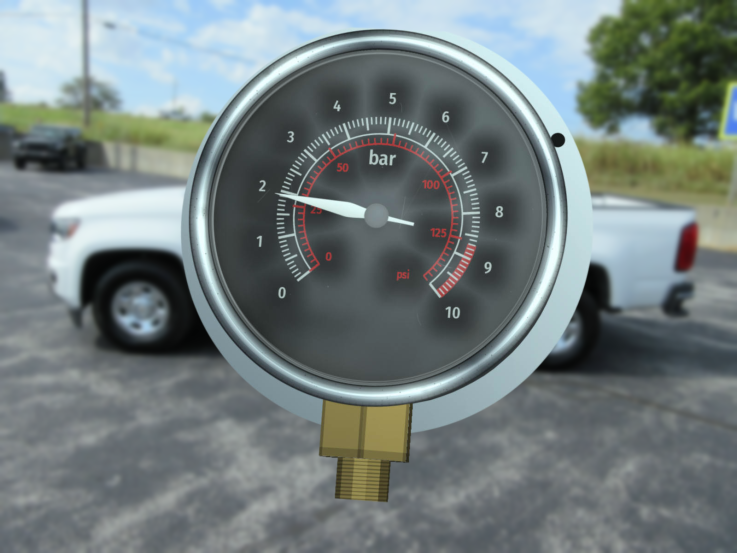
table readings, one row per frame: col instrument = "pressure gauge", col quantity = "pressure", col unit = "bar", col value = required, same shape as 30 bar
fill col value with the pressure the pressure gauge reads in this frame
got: 1.9 bar
